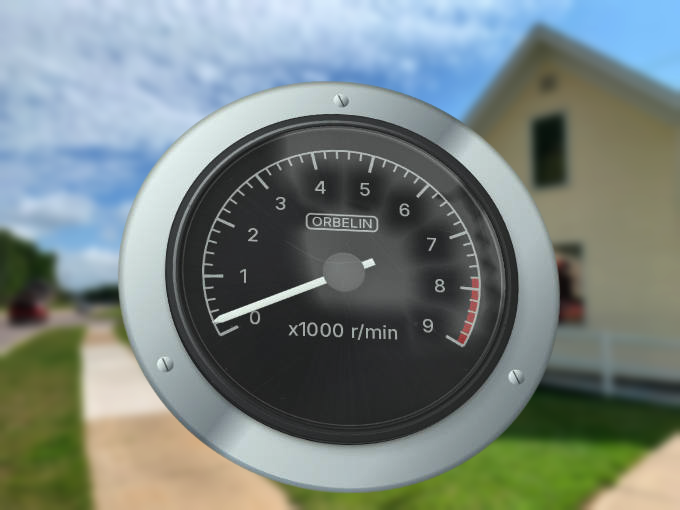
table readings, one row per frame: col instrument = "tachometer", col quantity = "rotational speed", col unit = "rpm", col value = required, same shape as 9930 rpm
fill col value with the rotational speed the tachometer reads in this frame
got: 200 rpm
